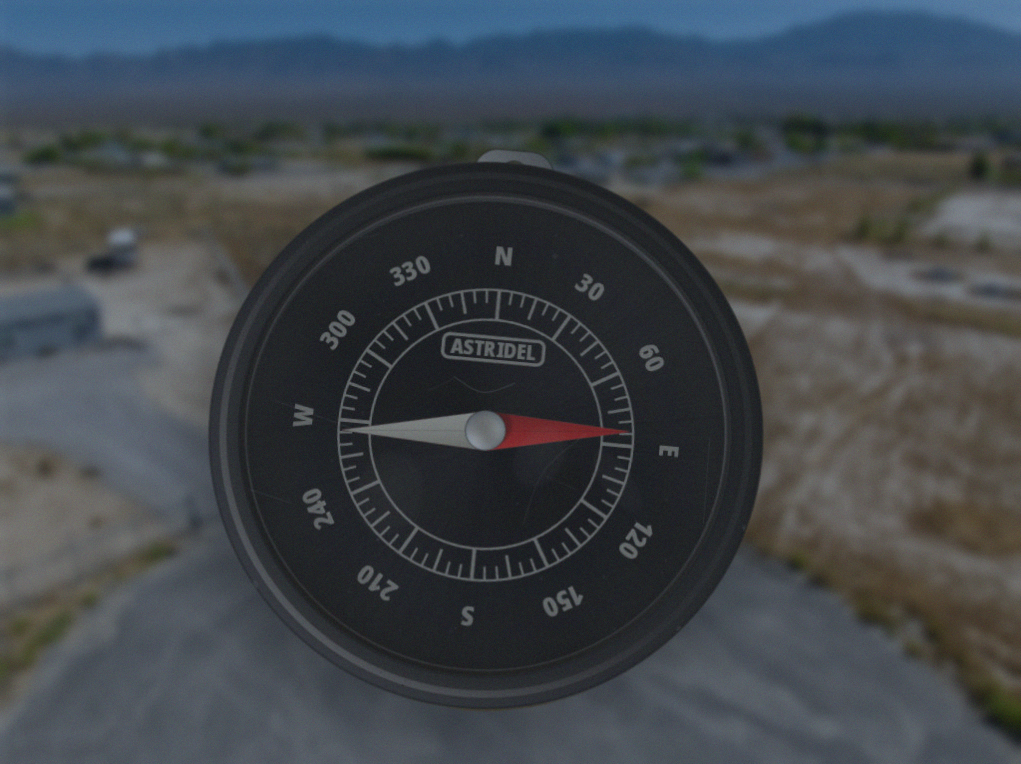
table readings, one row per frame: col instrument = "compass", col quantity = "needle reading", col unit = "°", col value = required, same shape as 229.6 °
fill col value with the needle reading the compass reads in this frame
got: 85 °
